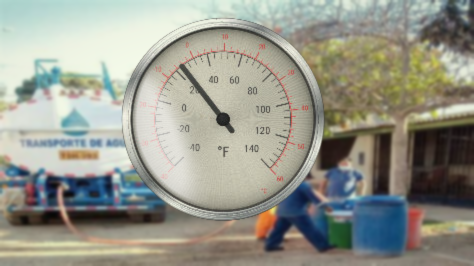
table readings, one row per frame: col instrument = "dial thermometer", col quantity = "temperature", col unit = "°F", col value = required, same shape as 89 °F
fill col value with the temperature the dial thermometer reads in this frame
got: 24 °F
